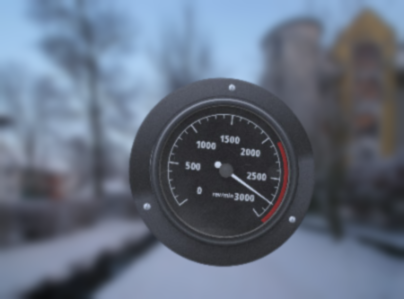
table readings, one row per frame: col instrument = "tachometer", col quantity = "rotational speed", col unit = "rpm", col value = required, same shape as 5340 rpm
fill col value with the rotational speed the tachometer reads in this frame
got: 2800 rpm
